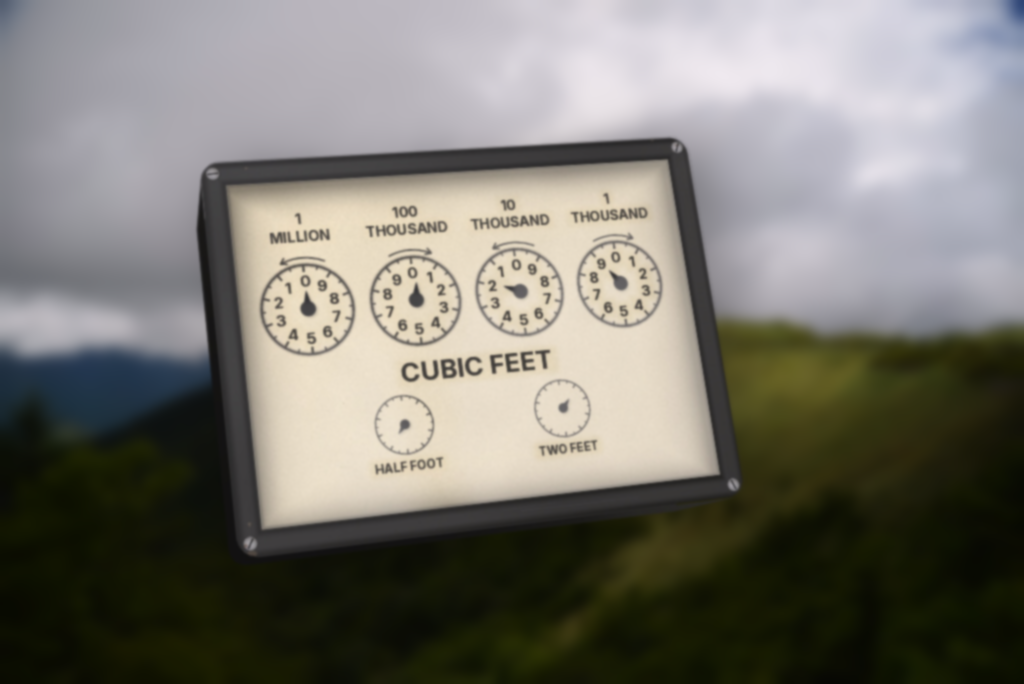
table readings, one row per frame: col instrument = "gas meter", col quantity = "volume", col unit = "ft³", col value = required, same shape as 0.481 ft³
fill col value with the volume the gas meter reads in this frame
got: 1900 ft³
